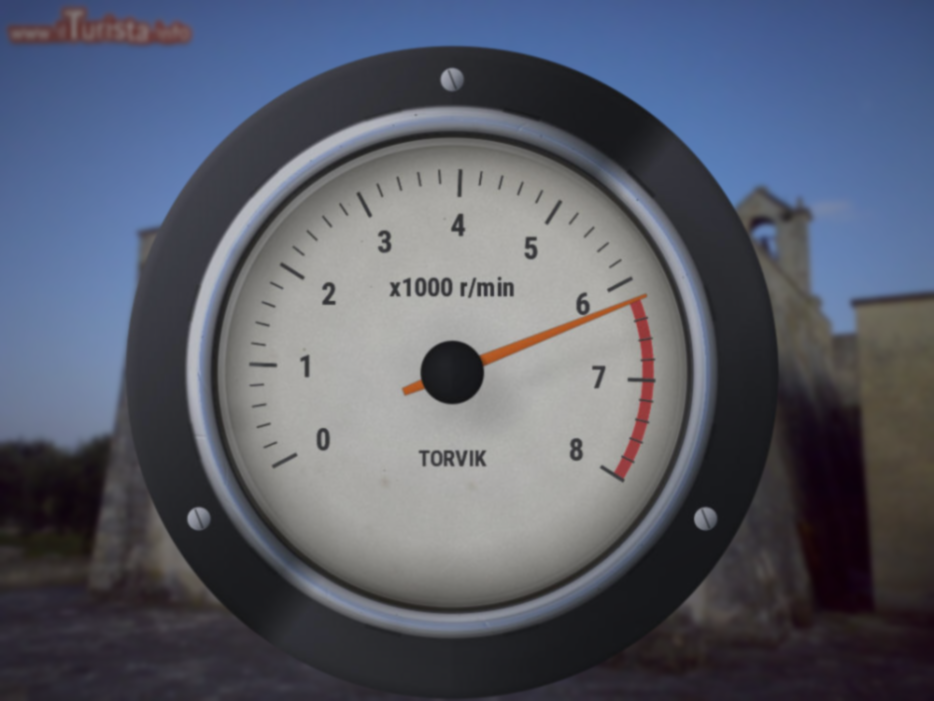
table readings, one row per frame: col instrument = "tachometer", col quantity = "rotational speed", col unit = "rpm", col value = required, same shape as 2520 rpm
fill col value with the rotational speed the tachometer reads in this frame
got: 6200 rpm
